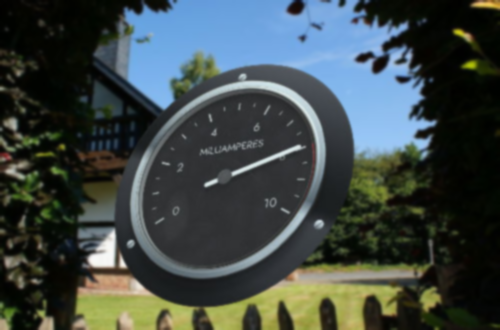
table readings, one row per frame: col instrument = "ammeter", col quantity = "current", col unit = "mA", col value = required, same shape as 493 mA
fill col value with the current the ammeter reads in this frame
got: 8 mA
